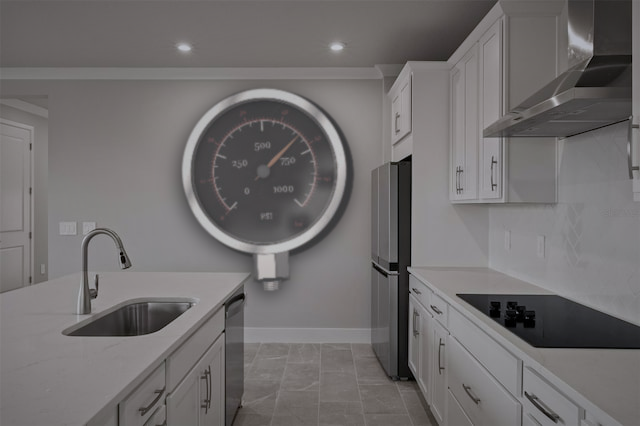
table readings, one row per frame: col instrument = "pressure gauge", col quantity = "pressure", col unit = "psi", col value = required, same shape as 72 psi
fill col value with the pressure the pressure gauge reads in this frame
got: 675 psi
